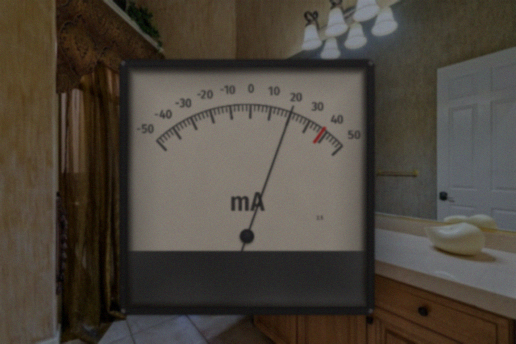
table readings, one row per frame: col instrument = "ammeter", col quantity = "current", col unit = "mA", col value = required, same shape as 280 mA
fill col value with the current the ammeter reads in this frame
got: 20 mA
